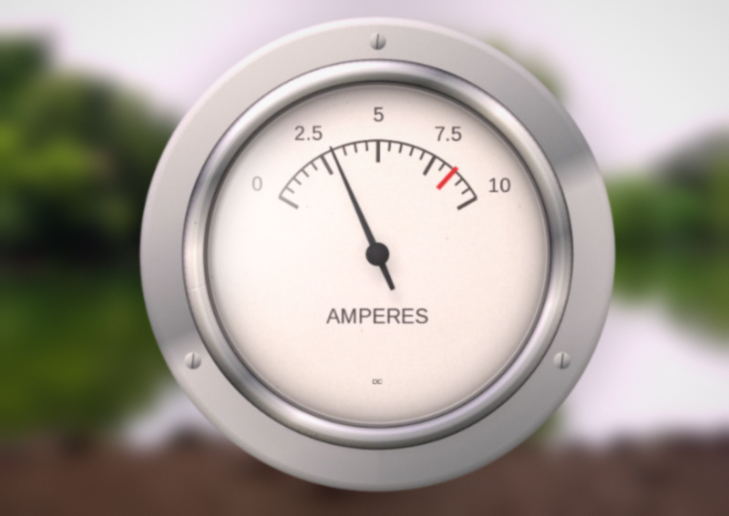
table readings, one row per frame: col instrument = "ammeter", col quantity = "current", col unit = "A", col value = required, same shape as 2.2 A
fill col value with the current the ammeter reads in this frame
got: 3 A
